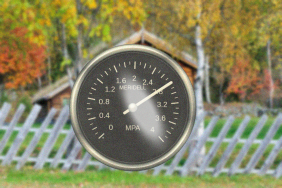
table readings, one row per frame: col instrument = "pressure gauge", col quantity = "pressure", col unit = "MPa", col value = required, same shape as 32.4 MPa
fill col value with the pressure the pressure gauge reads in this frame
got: 2.8 MPa
